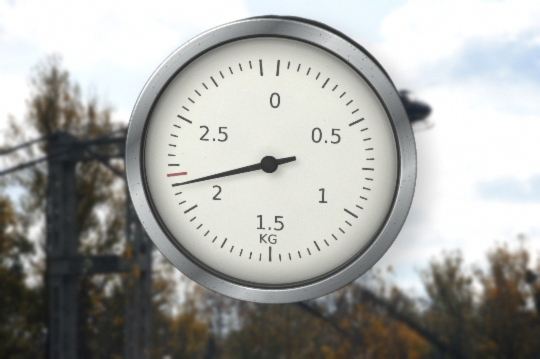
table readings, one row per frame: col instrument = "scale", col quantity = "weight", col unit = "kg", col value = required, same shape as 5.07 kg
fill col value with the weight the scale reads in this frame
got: 2.15 kg
